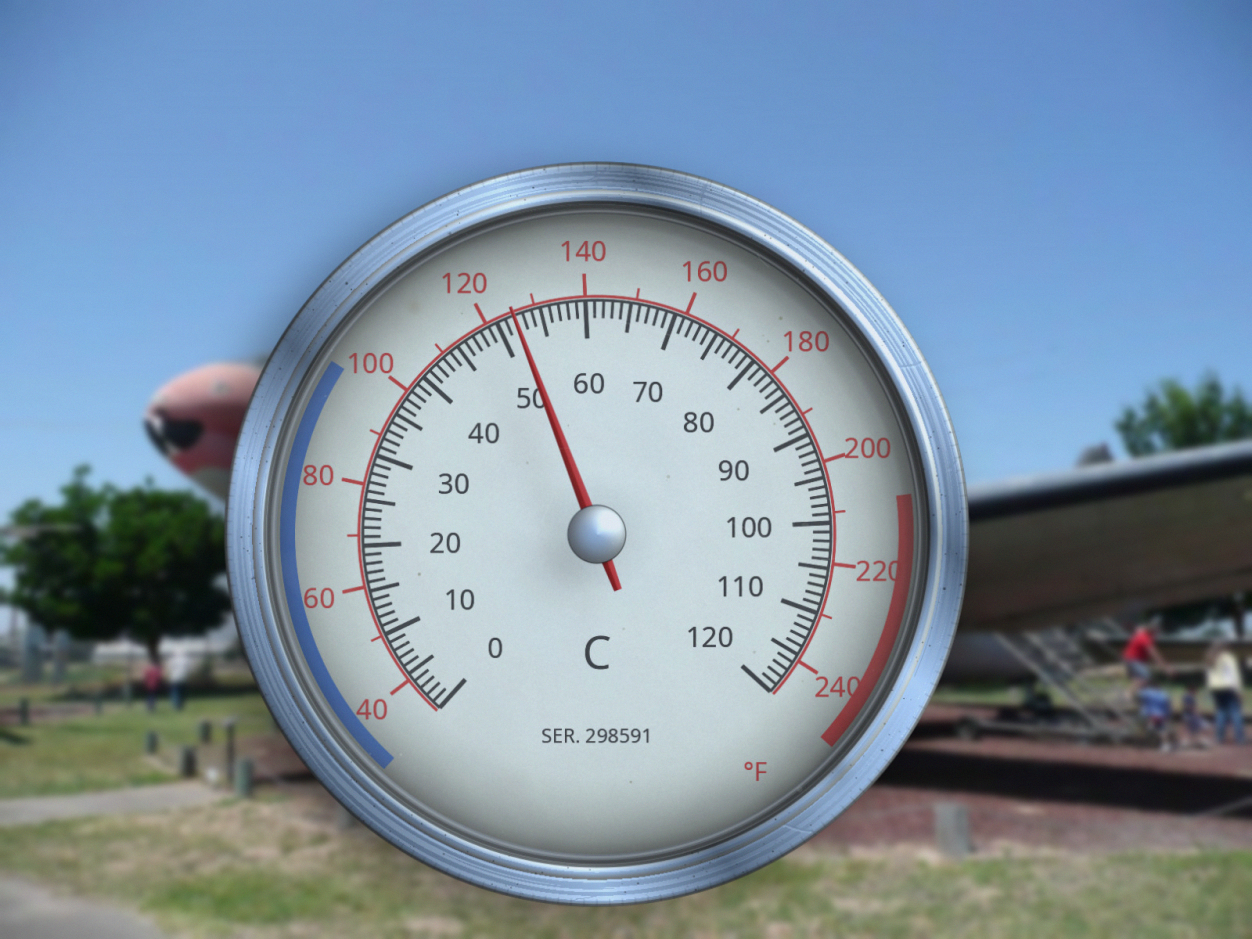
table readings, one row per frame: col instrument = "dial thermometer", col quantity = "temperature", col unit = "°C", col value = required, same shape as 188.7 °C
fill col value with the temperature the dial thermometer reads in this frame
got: 52 °C
